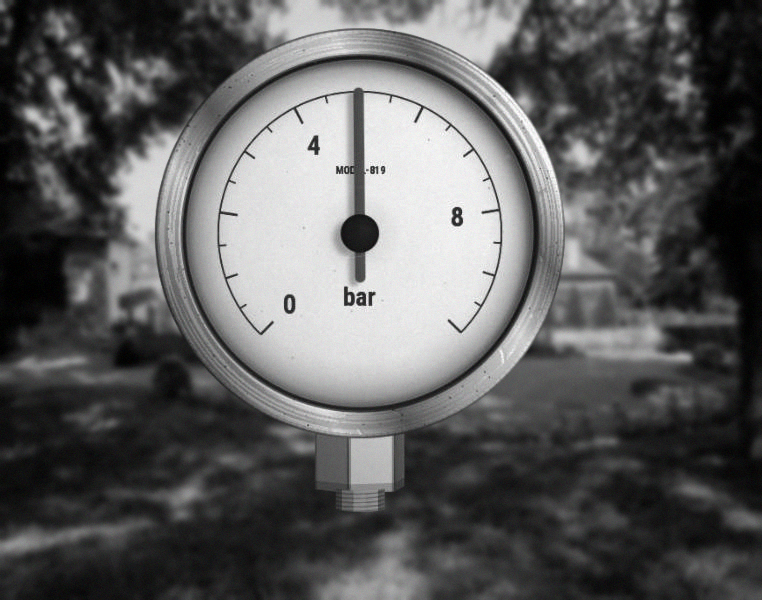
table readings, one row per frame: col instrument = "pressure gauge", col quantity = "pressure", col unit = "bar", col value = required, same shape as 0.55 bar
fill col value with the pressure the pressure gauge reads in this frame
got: 5 bar
